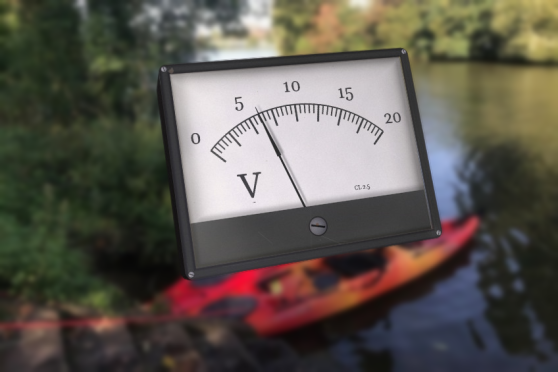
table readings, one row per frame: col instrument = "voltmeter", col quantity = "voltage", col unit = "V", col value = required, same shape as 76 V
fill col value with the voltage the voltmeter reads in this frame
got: 6 V
